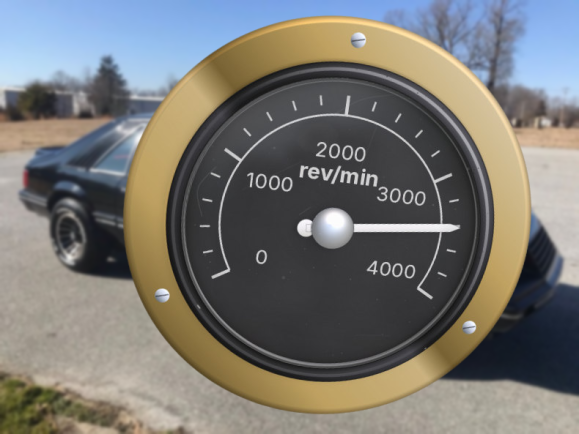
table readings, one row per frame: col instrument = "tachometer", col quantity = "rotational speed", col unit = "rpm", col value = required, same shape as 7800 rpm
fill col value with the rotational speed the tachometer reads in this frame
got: 3400 rpm
